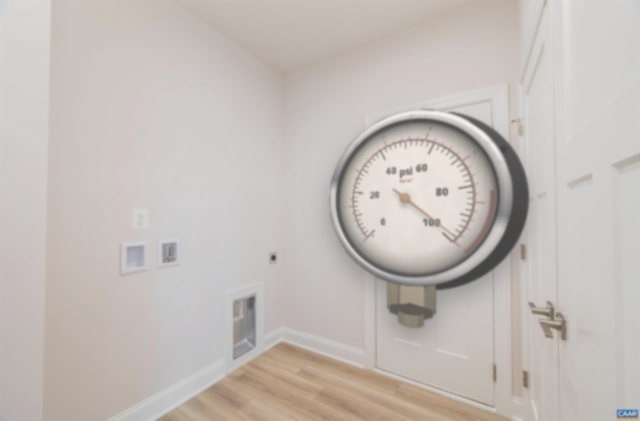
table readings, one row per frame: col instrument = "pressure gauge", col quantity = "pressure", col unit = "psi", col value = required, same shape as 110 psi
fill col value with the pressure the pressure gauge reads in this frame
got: 98 psi
